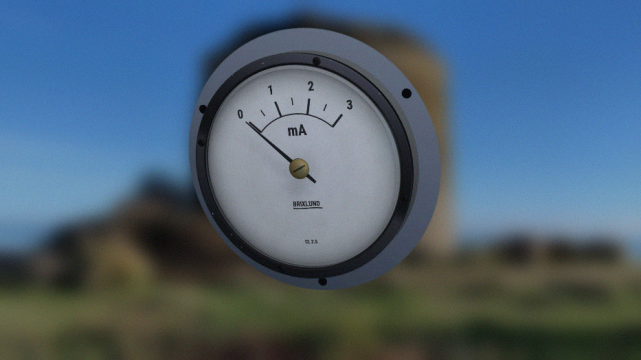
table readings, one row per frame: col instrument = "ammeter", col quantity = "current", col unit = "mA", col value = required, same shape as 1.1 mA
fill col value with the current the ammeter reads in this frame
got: 0 mA
